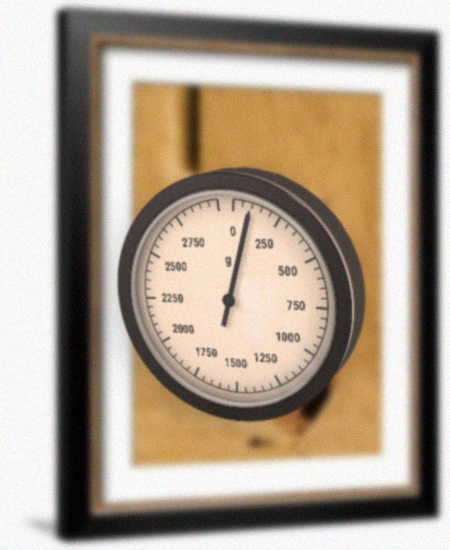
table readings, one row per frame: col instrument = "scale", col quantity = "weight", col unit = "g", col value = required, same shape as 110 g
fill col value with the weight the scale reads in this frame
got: 100 g
